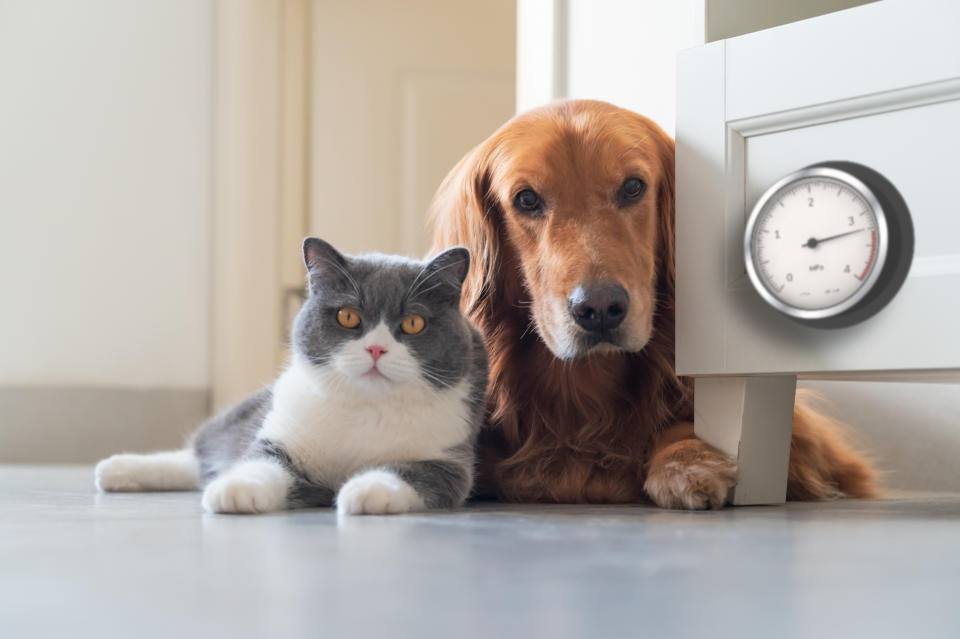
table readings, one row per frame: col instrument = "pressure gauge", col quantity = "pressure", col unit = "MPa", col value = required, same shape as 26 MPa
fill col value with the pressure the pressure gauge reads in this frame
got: 3.25 MPa
